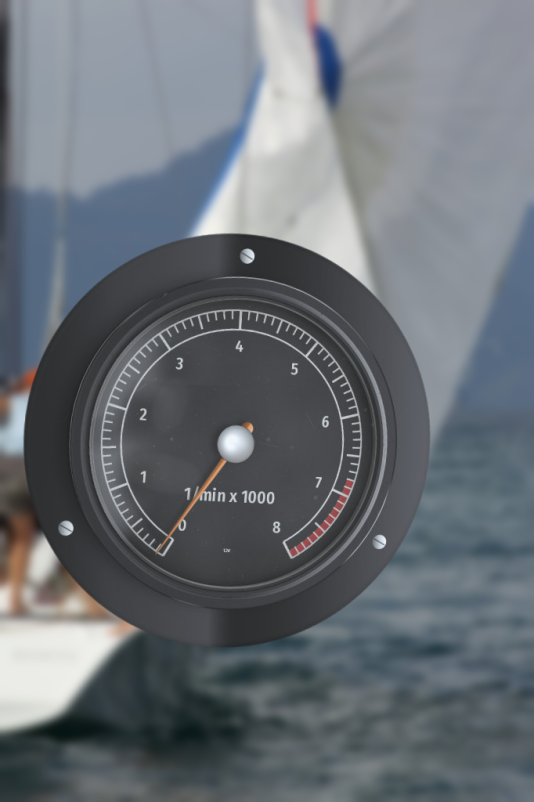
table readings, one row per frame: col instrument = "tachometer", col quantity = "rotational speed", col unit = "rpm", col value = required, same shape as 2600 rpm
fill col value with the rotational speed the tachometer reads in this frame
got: 100 rpm
